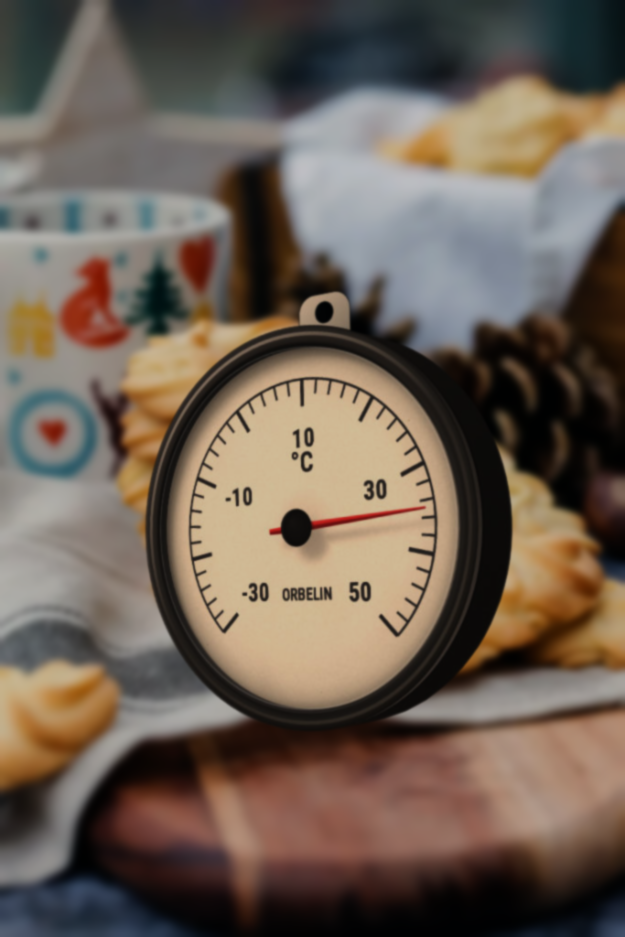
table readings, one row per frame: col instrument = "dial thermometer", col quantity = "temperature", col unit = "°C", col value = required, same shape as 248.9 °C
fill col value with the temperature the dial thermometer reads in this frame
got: 35 °C
